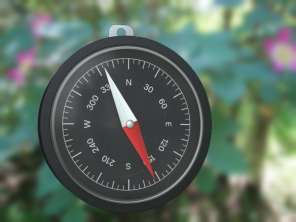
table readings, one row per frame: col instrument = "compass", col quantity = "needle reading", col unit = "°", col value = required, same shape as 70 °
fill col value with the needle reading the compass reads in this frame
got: 155 °
